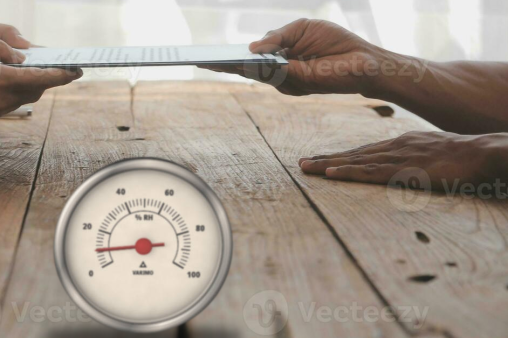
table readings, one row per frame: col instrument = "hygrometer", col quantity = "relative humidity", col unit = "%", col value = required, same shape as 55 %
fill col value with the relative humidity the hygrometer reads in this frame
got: 10 %
